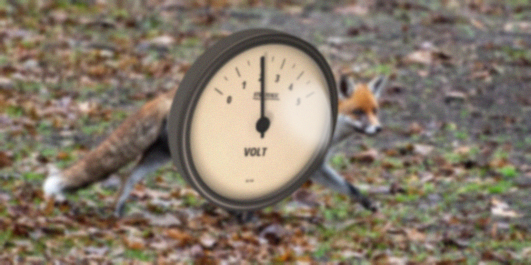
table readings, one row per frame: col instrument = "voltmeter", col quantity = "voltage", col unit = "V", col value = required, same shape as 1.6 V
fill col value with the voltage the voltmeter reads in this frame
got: 2 V
